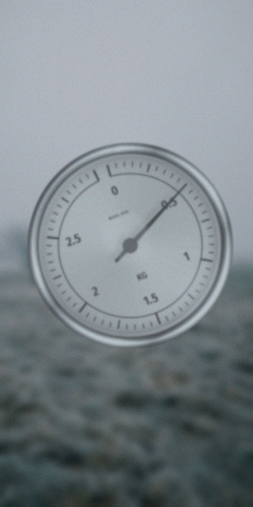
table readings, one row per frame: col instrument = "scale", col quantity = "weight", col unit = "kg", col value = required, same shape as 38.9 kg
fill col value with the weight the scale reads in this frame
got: 0.5 kg
